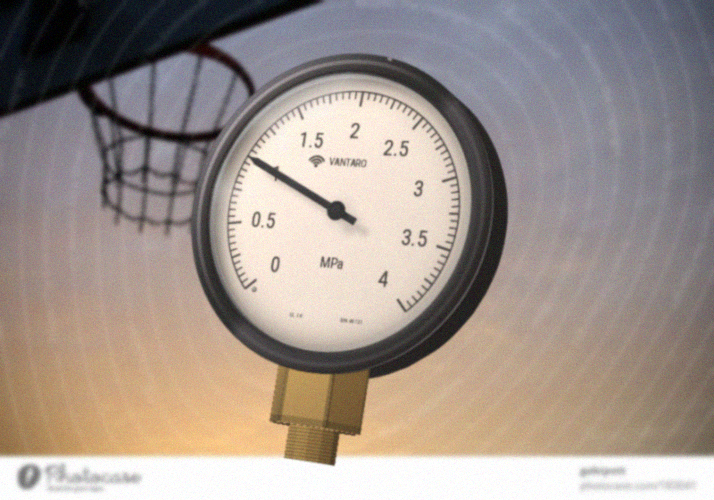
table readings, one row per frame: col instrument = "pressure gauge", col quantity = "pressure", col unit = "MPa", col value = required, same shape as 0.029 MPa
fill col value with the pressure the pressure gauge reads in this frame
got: 1 MPa
